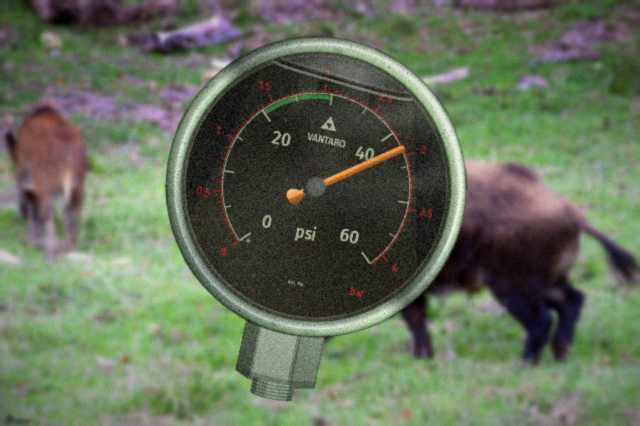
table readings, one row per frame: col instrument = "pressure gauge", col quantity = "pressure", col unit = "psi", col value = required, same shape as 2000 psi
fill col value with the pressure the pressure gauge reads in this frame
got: 42.5 psi
